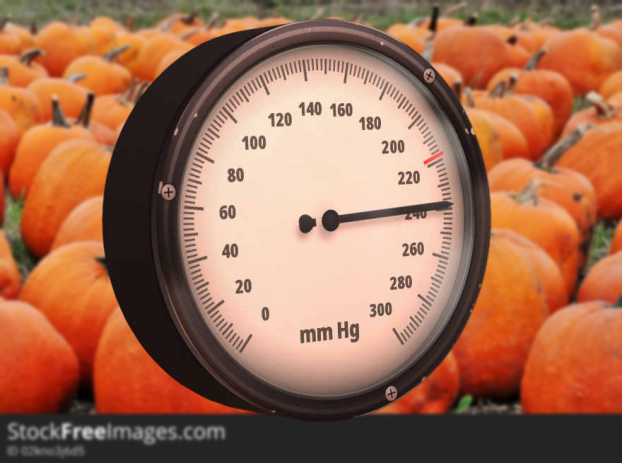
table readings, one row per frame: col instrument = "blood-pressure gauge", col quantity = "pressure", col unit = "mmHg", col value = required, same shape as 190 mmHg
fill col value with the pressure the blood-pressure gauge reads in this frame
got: 238 mmHg
